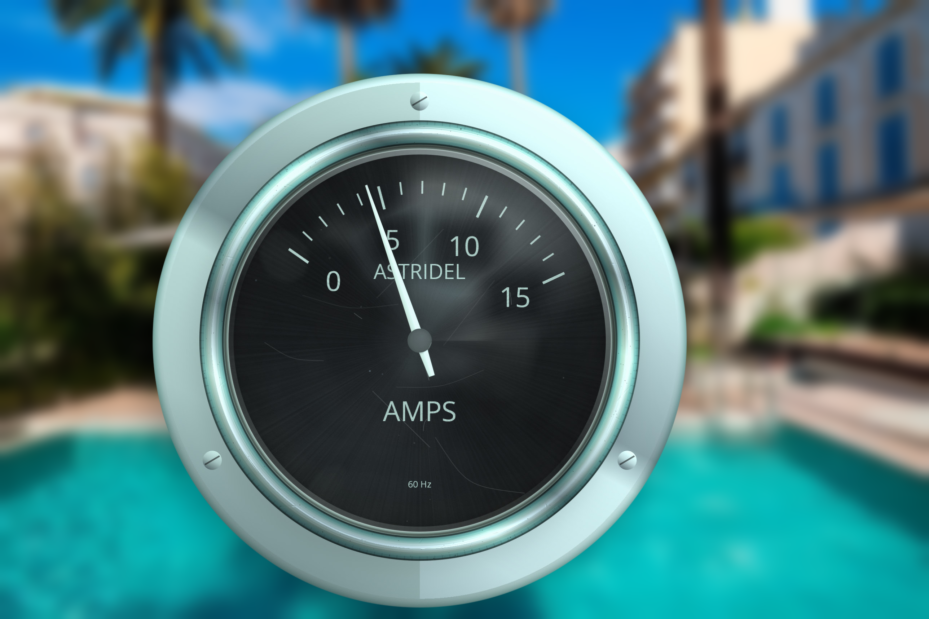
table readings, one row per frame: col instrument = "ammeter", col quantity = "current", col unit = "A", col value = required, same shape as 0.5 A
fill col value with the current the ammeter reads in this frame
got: 4.5 A
